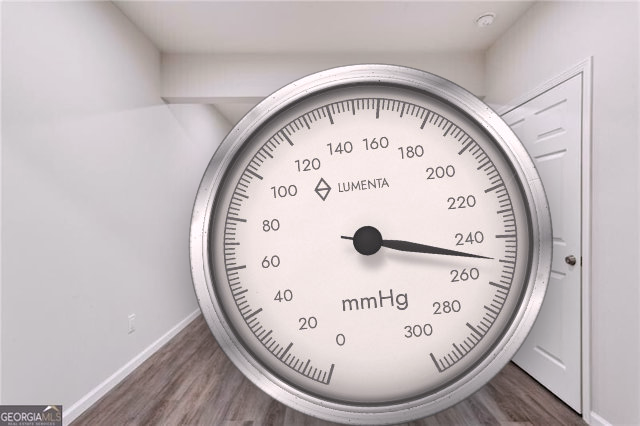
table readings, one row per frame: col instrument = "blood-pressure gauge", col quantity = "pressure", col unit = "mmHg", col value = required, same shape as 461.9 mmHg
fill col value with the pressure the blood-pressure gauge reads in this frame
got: 250 mmHg
